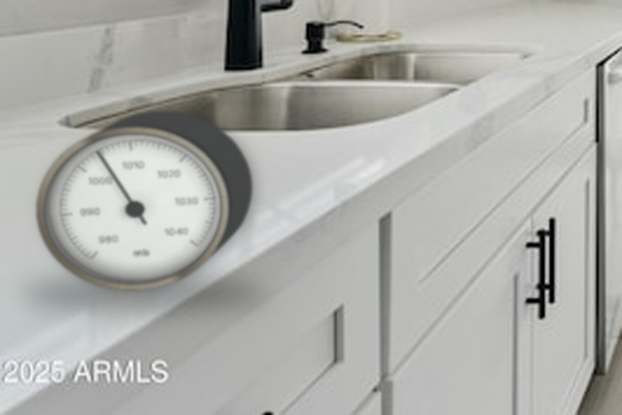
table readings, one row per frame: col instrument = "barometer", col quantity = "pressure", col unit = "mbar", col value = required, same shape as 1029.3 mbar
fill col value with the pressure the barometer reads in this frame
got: 1005 mbar
